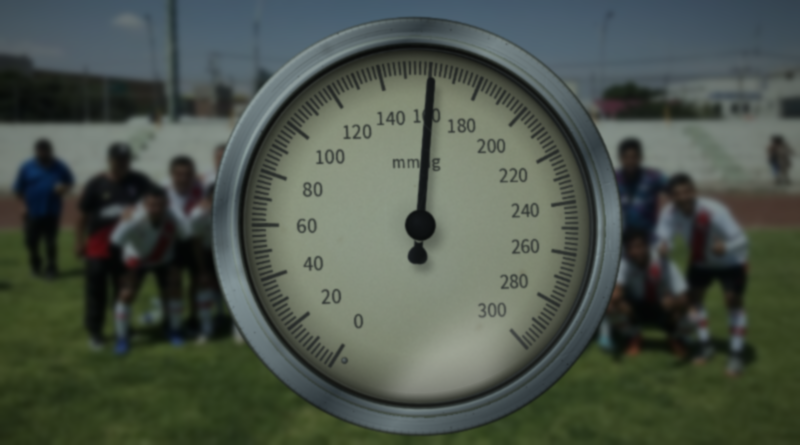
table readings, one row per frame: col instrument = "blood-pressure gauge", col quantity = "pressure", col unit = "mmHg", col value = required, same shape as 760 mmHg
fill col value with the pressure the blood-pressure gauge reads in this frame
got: 160 mmHg
